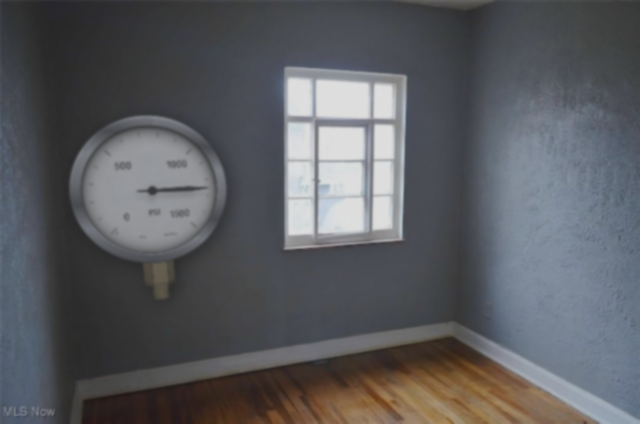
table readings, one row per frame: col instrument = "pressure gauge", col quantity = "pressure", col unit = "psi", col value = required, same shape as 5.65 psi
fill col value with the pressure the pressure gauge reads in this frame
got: 1250 psi
